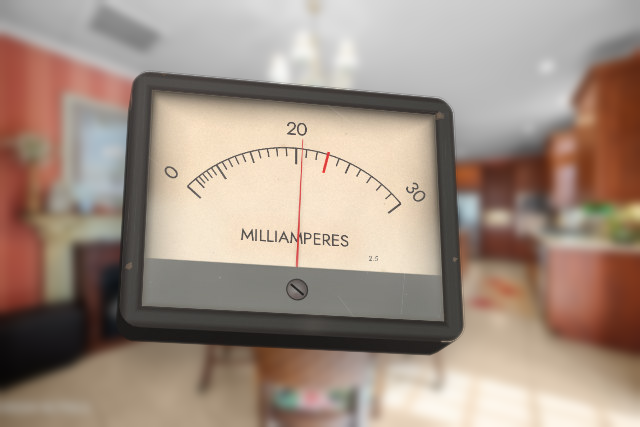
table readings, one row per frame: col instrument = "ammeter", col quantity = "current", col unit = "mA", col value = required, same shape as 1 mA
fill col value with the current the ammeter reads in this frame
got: 20.5 mA
